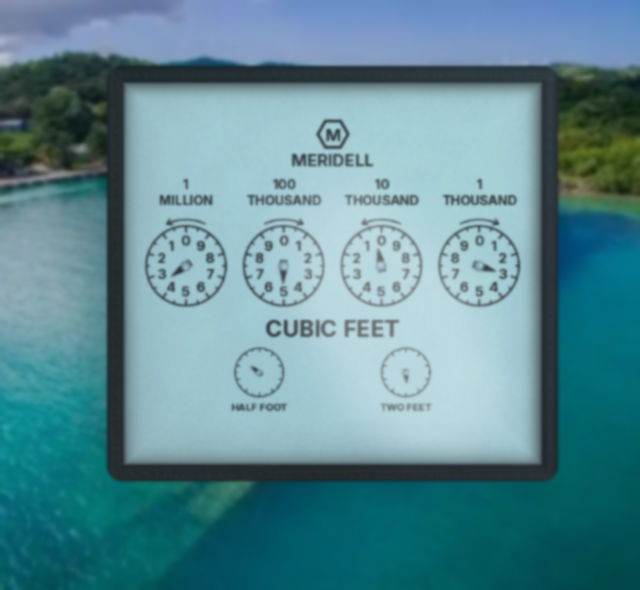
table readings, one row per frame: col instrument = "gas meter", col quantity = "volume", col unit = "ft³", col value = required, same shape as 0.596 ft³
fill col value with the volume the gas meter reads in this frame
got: 350300 ft³
